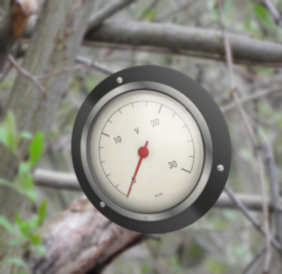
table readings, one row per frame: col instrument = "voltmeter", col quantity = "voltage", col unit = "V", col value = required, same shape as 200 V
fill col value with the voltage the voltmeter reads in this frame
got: 0 V
